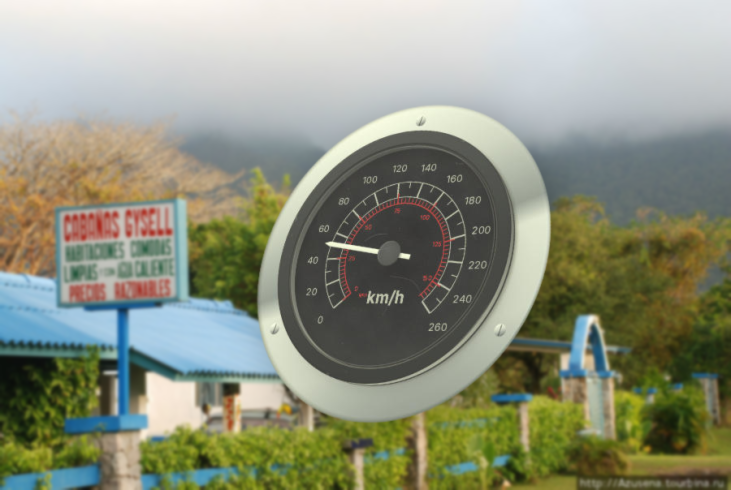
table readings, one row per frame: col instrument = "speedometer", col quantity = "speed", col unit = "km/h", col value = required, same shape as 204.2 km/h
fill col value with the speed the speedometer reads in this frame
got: 50 km/h
